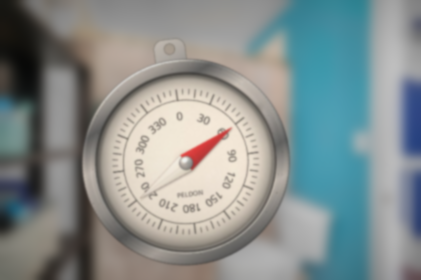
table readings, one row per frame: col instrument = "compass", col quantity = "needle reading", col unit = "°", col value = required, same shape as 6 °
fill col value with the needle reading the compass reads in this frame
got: 60 °
